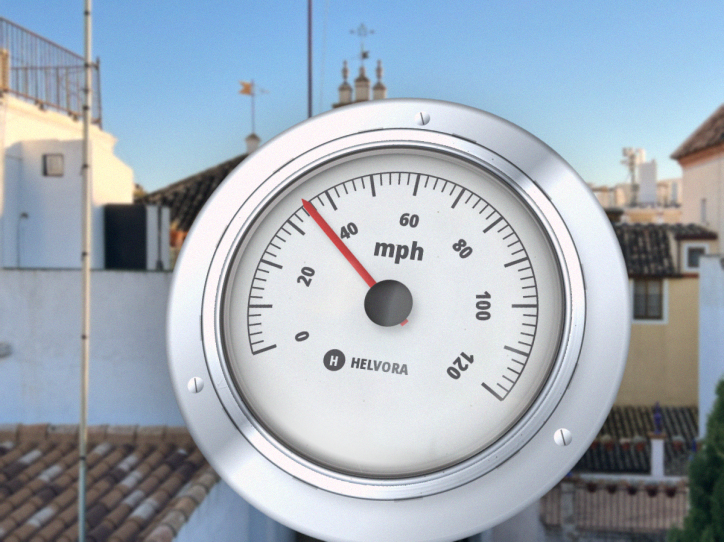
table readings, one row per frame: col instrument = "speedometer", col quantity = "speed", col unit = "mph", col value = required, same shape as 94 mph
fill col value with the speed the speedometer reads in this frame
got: 35 mph
